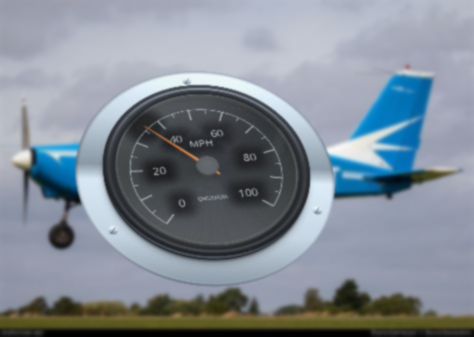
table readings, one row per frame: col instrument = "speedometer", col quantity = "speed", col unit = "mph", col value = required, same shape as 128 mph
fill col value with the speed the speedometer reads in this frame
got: 35 mph
